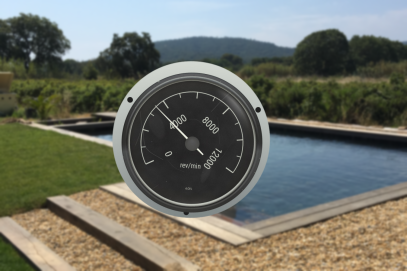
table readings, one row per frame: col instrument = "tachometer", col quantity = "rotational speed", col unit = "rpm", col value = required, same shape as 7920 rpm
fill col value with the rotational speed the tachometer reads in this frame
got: 3500 rpm
